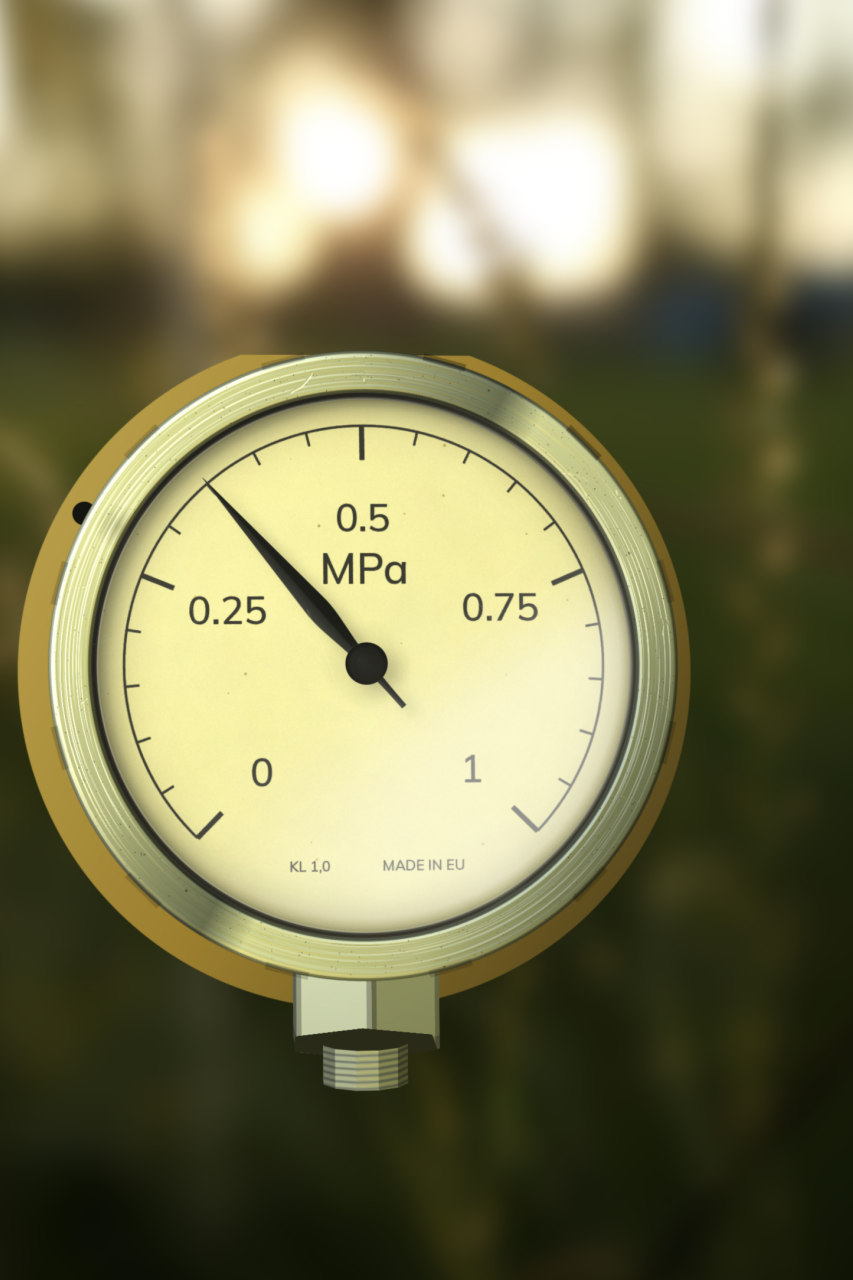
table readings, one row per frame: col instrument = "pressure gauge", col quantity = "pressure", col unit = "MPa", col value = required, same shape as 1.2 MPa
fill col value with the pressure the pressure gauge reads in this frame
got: 0.35 MPa
